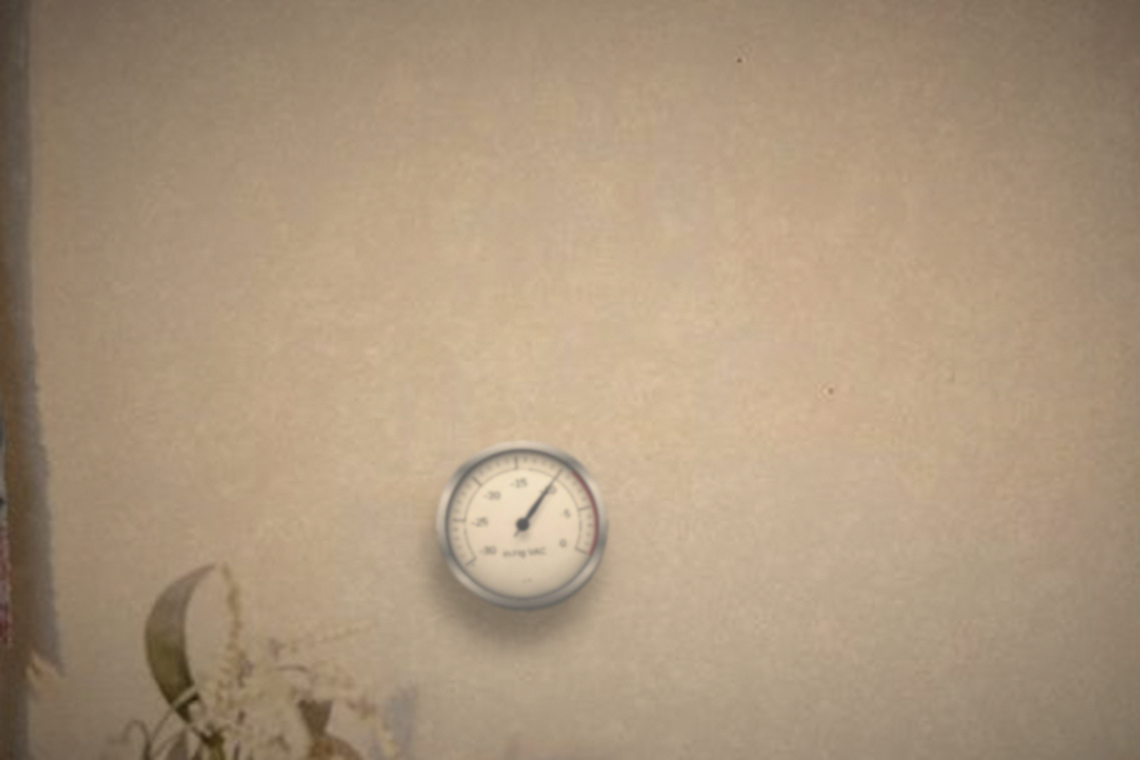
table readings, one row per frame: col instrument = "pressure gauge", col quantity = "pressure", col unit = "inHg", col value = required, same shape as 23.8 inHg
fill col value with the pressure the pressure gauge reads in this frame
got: -10 inHg
